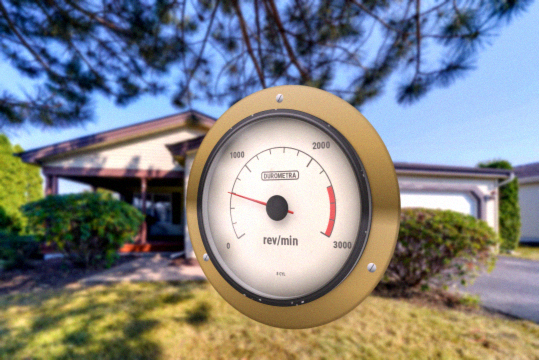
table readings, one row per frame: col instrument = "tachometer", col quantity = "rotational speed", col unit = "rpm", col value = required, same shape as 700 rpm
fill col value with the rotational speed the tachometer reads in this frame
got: 600 rpm
